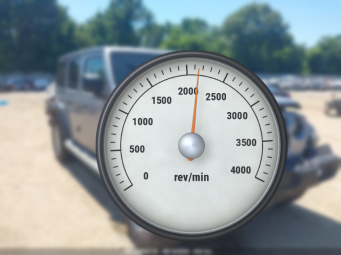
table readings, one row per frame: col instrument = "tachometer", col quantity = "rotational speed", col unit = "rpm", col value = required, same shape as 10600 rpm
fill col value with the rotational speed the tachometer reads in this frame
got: 2150 rpm
